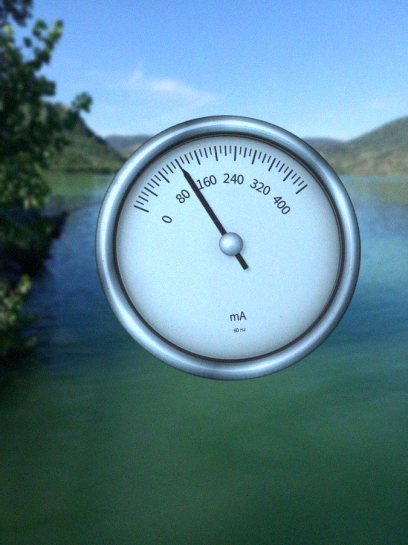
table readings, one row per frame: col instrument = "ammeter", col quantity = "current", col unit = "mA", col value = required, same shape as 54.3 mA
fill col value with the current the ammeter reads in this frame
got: 120 mA
